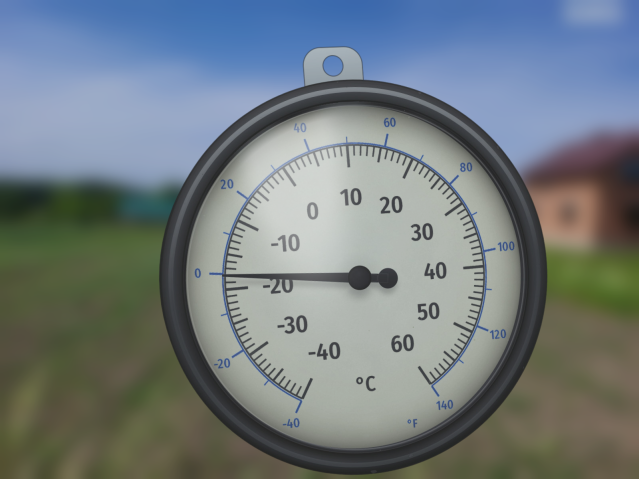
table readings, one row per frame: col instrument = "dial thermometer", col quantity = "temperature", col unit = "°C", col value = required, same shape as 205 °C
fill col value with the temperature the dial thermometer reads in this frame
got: -18 °C
